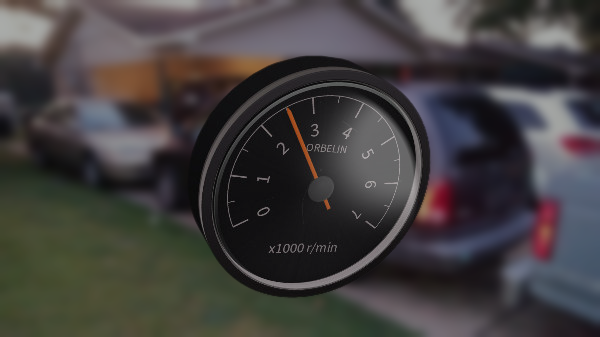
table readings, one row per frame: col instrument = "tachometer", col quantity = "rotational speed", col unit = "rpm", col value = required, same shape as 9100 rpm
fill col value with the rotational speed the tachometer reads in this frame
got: 2500 rpm
